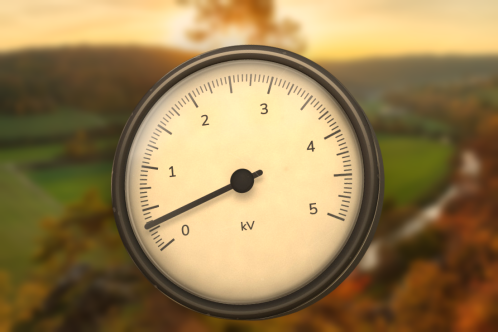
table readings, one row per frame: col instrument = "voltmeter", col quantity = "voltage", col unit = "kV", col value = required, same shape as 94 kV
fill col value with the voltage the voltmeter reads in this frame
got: 0.3 kV
